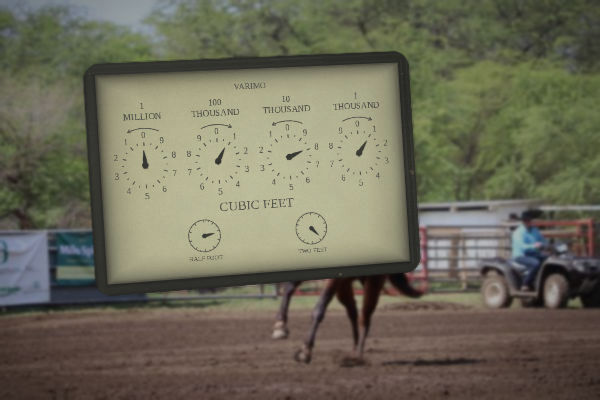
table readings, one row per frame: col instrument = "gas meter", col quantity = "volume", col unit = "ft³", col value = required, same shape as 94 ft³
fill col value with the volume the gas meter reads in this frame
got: 8100 ft³
